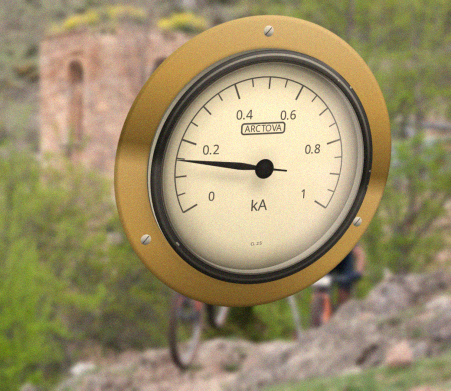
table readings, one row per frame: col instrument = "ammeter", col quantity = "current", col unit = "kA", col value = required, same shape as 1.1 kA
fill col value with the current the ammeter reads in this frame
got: 0.15 kA
